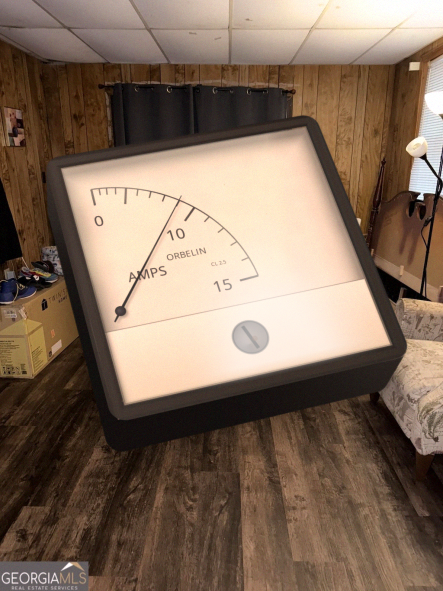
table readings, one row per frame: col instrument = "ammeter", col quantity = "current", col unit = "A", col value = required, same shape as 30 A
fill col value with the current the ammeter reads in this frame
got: 9 A
